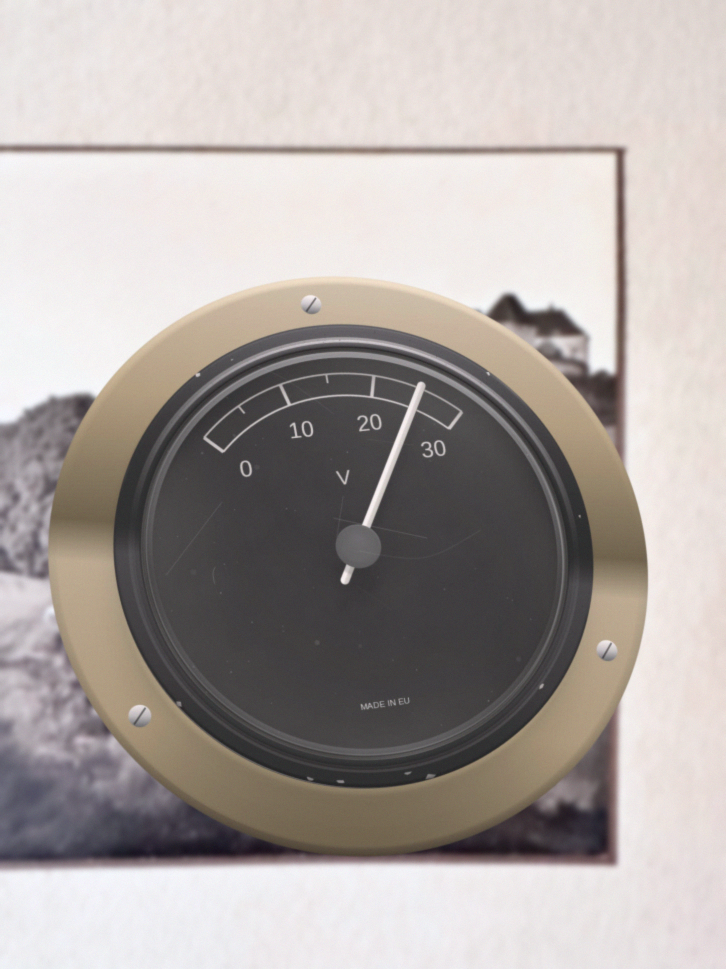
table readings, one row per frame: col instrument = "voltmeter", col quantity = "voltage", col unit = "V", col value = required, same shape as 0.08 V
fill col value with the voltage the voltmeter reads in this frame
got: 25 V
